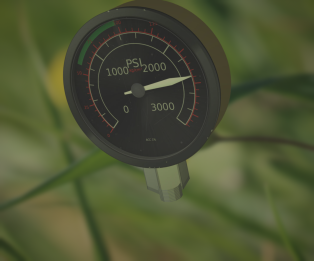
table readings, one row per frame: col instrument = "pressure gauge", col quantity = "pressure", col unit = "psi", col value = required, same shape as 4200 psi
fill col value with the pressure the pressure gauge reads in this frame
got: 2400 psi
